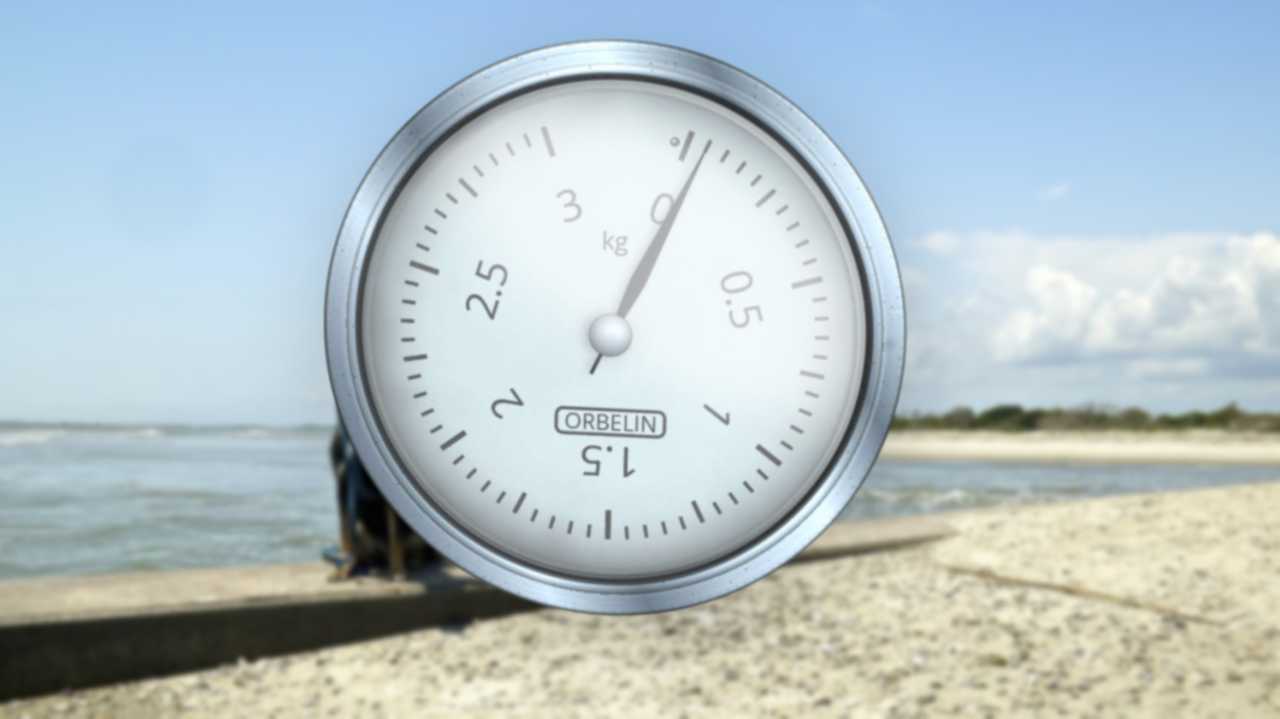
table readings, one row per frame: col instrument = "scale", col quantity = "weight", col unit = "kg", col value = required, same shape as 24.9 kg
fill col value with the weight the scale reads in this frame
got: 0.05 kg
